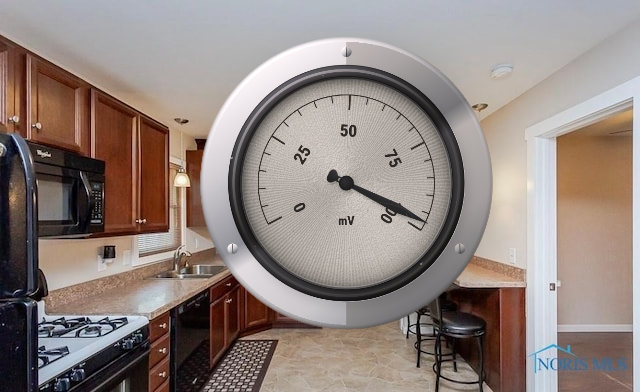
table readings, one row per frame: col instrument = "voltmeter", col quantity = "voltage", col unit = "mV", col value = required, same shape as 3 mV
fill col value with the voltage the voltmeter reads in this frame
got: 97.5 mV
